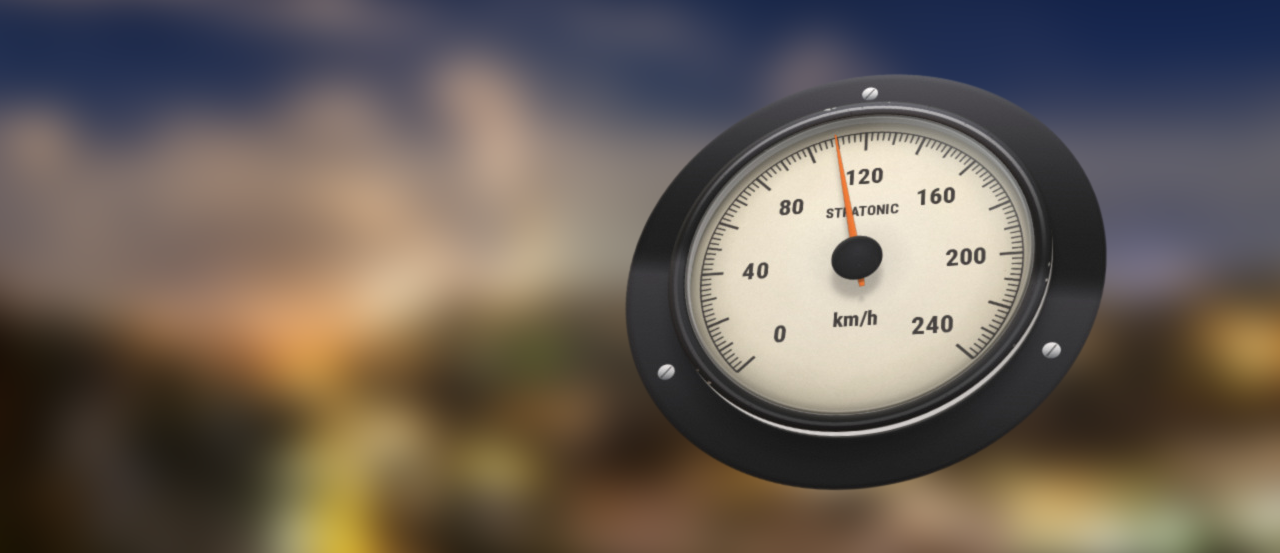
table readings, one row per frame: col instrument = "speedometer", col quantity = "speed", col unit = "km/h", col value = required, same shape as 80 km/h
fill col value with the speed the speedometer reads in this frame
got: 110 km/h
